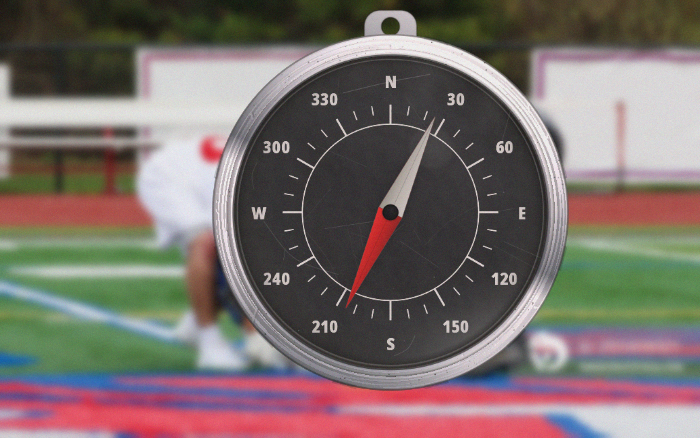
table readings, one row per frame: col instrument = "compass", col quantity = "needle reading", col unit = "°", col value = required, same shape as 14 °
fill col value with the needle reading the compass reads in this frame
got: 205 °
